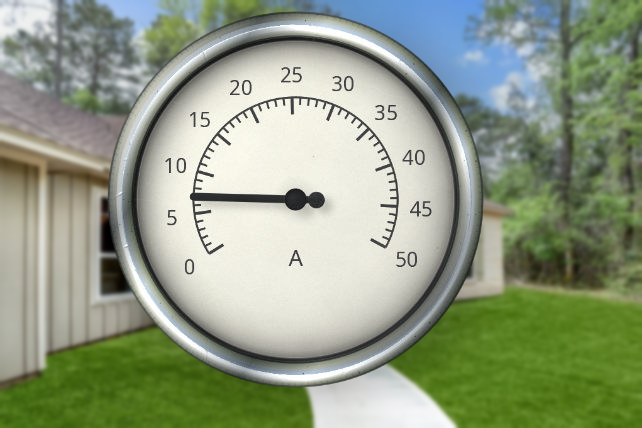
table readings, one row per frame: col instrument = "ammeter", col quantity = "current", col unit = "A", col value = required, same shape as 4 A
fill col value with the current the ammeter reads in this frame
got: 7 A
